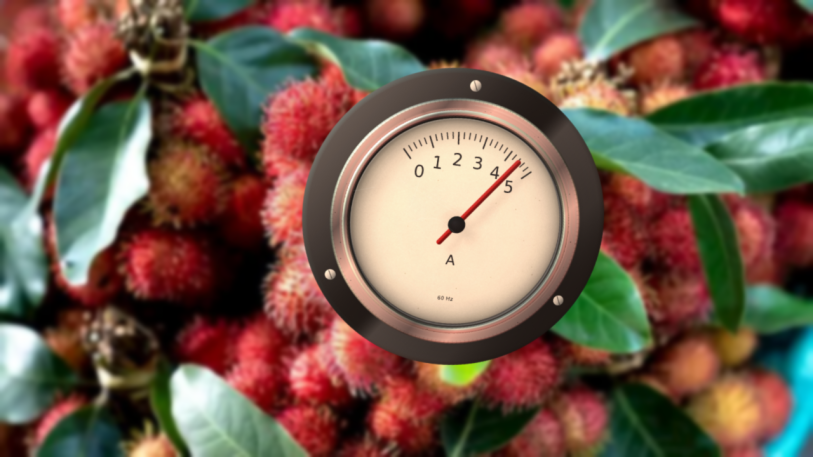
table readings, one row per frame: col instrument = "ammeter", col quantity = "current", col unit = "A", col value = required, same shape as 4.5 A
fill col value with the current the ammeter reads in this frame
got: 4.4 A
